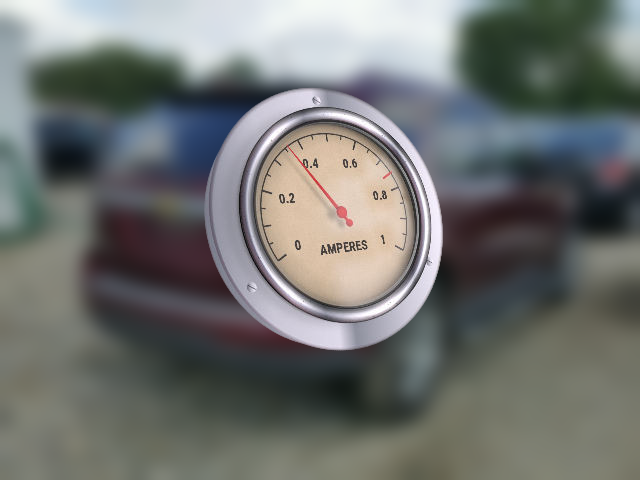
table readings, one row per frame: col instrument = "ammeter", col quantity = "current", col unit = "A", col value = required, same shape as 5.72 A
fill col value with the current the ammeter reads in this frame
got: 0.35 A
